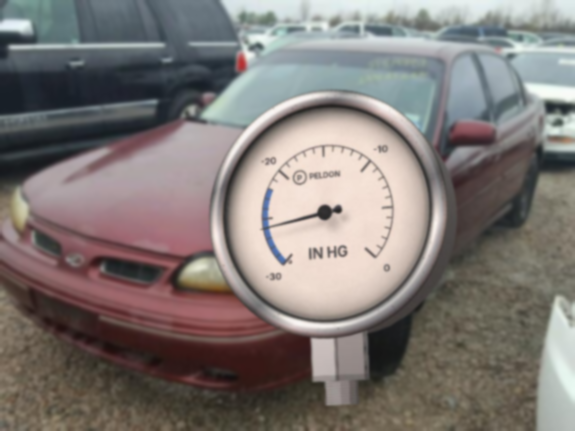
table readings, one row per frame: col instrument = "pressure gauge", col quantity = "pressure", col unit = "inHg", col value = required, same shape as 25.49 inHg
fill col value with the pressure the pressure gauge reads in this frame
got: -26 inHg
